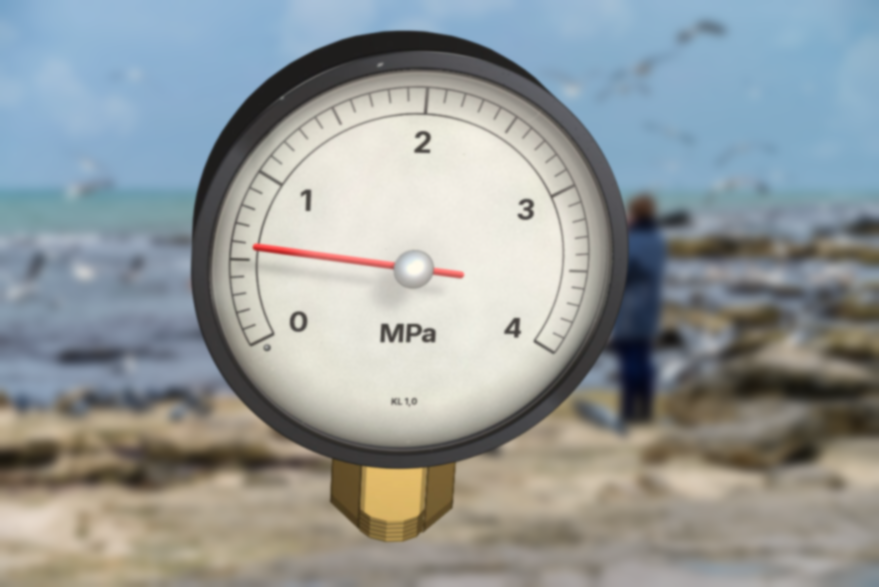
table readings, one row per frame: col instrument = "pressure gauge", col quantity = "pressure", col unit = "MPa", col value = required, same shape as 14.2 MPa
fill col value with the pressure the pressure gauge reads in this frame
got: 0.6 MPa
